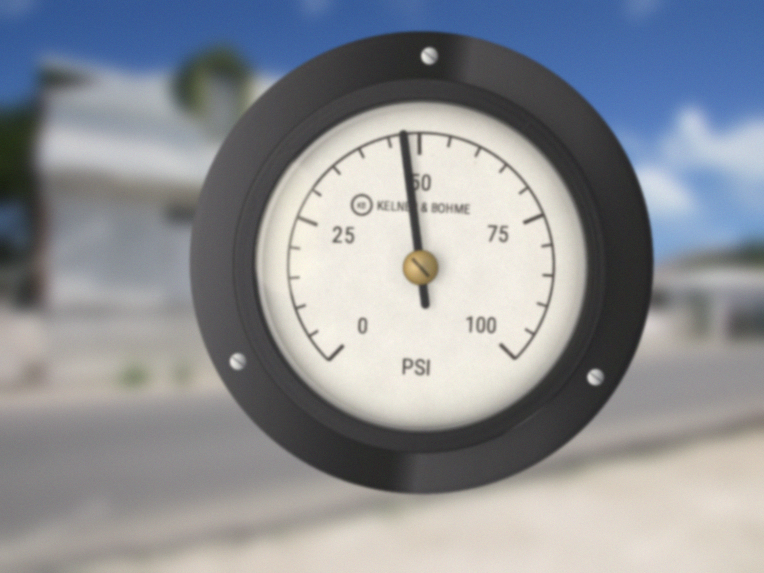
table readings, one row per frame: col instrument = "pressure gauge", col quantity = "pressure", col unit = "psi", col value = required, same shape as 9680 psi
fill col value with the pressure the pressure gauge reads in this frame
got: 47.5 psi
